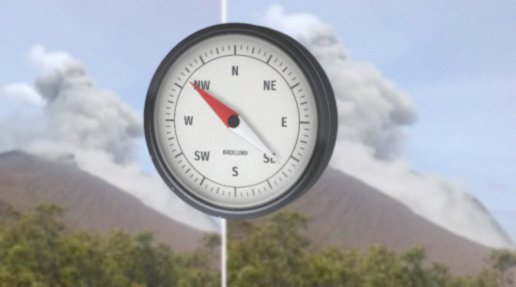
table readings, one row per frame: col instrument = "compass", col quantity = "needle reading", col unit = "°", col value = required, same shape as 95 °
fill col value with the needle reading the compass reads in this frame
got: 310 °
